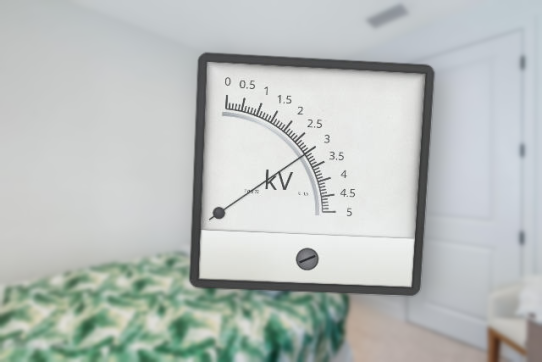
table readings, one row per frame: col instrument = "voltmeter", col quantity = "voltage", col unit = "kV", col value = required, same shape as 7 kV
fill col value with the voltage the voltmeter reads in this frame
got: 3 kV
